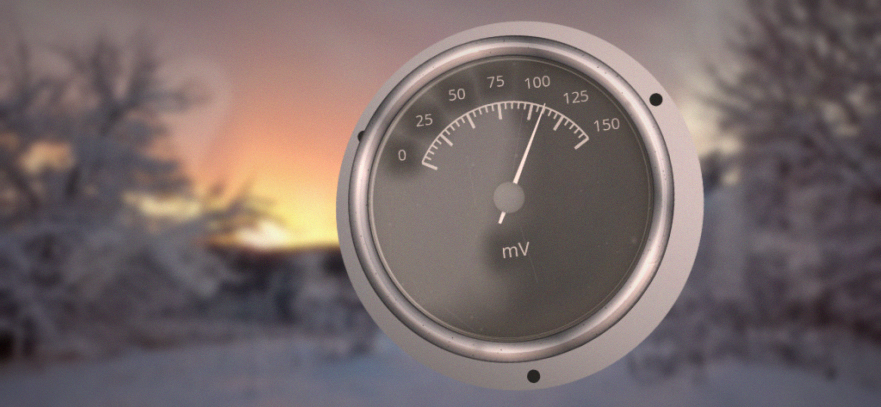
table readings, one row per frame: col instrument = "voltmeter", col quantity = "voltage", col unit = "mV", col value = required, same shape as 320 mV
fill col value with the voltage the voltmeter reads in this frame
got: 110 mV
